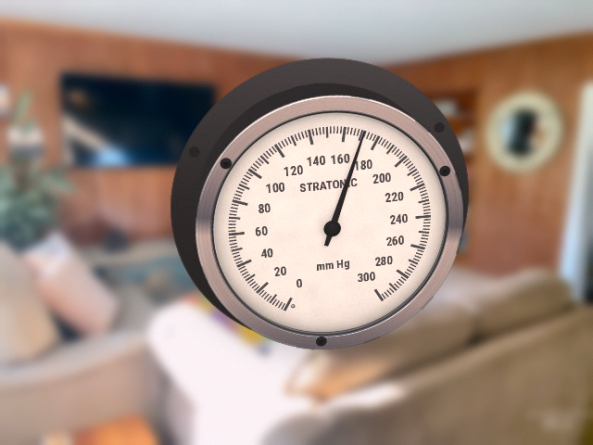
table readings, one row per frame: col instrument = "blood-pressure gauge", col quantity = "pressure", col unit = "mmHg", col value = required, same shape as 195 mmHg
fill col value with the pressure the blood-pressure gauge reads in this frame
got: 170 mmHg
